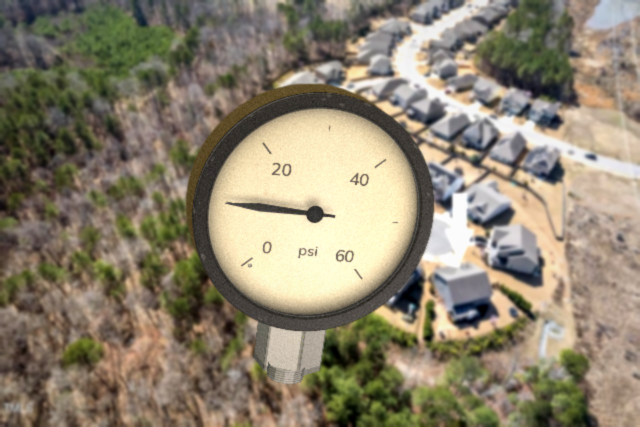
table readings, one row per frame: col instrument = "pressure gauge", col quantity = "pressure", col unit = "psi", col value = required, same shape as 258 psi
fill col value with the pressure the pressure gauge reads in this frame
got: 10 psi
